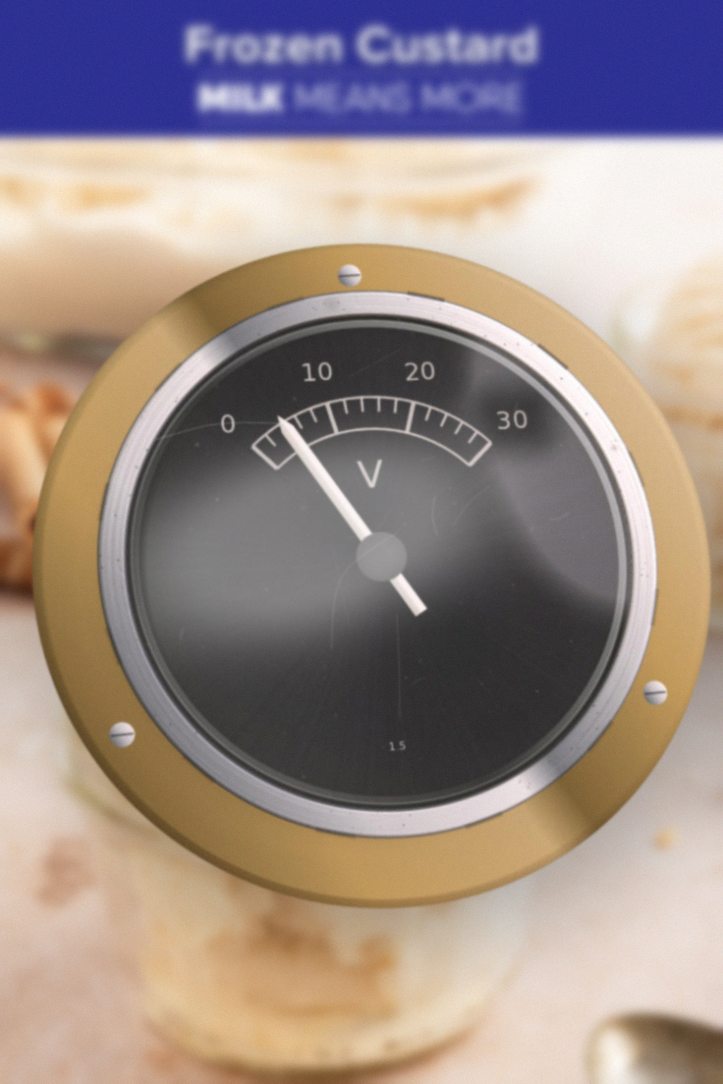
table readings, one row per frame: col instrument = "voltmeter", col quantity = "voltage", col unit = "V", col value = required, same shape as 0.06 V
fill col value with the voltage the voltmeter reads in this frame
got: 4 V
